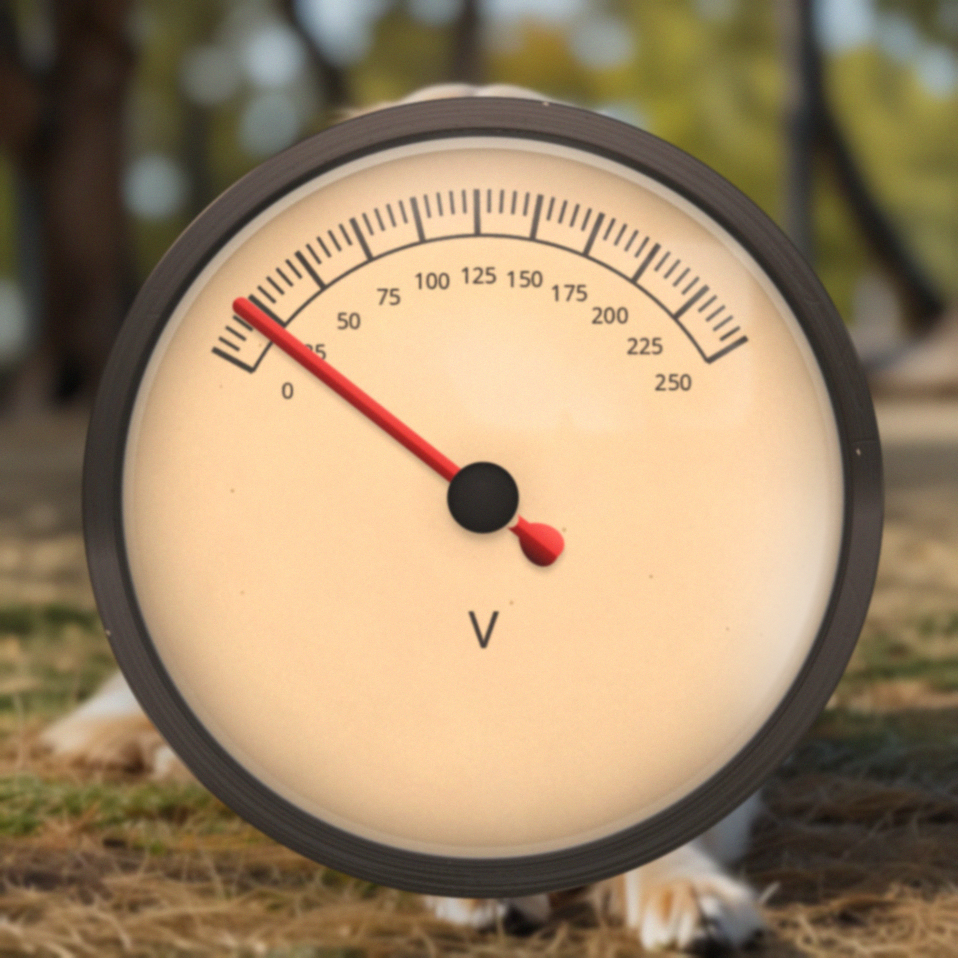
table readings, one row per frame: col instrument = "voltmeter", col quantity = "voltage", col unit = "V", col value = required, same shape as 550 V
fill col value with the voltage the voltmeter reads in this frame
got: 20 V
